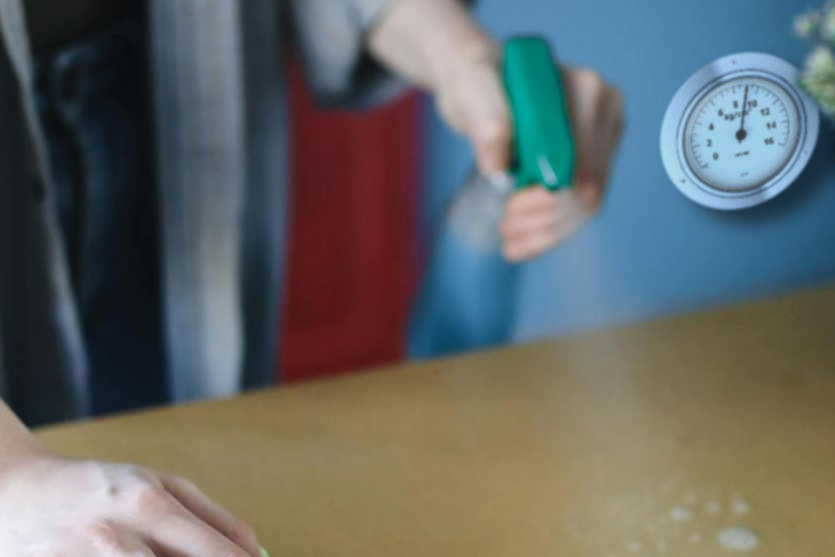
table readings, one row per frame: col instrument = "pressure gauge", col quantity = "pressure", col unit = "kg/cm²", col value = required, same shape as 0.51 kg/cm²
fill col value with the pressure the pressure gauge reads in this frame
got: 9 kg/cm²
